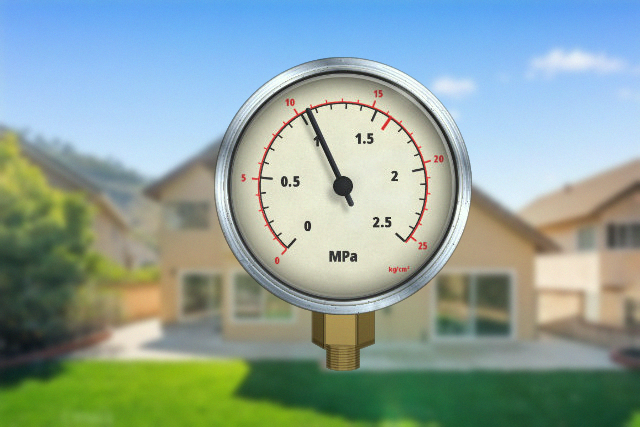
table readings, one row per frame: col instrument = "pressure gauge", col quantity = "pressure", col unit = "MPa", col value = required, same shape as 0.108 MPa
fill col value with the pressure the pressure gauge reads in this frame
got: 1.05 MPa
